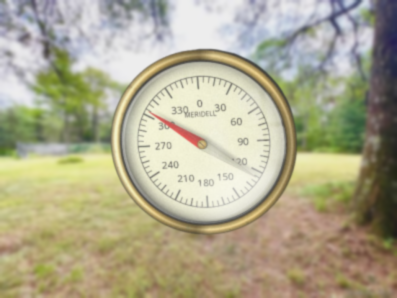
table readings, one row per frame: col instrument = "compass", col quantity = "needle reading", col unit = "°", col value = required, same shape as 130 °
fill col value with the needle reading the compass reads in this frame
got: 305 °
